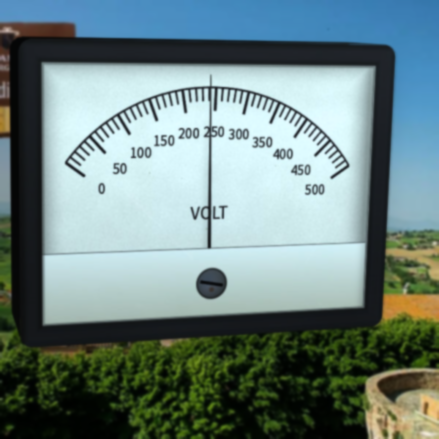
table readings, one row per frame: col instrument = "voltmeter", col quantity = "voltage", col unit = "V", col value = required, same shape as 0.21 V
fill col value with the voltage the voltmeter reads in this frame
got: 240 V
